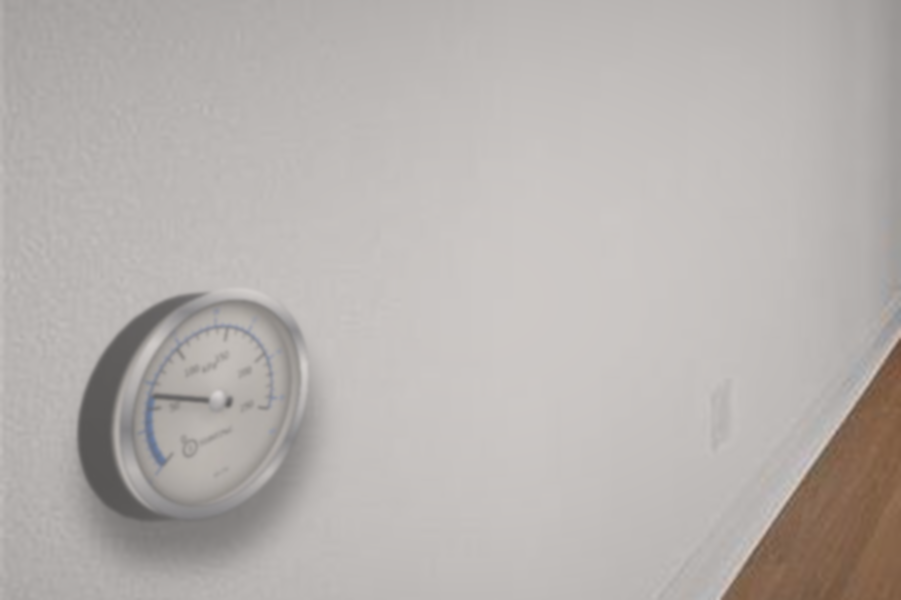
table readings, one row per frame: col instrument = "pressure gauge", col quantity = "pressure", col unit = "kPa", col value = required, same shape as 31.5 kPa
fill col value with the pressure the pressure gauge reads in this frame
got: 60 kPa
